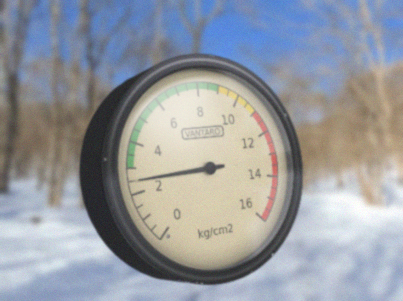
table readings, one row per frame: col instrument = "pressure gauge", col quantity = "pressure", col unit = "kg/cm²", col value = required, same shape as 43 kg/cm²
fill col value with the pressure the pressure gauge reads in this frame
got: 2.5 kg/cm²
